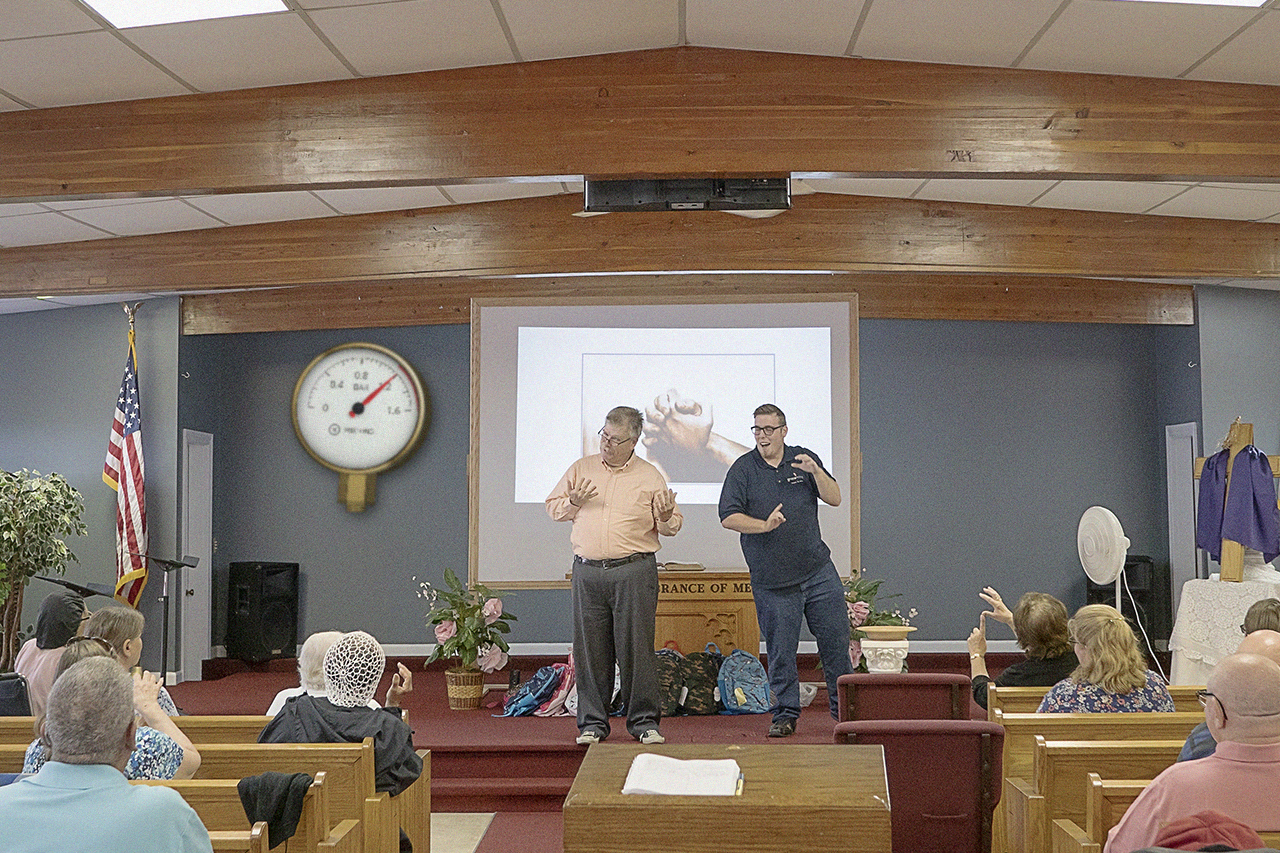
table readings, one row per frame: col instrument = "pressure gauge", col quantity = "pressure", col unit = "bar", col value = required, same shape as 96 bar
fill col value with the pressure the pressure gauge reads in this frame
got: 1.2 bar
